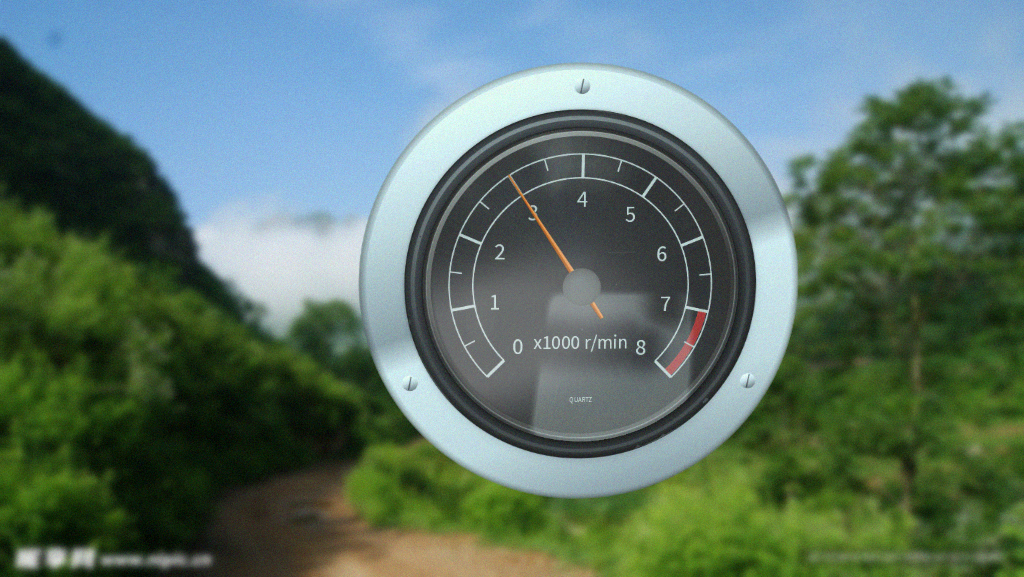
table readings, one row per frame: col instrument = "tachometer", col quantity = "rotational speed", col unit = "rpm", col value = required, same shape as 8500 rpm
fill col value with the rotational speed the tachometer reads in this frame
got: 3000 rpm
